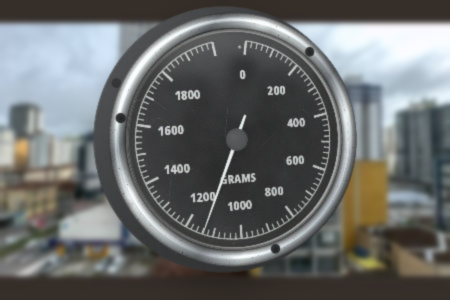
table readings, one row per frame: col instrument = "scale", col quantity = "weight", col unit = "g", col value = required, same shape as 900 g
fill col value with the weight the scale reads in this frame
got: 1140 g
